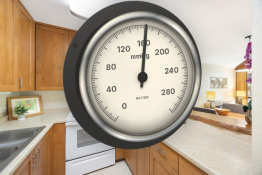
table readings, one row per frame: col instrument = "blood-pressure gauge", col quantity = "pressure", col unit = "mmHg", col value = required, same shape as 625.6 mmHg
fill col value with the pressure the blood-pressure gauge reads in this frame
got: 160 mmHg
